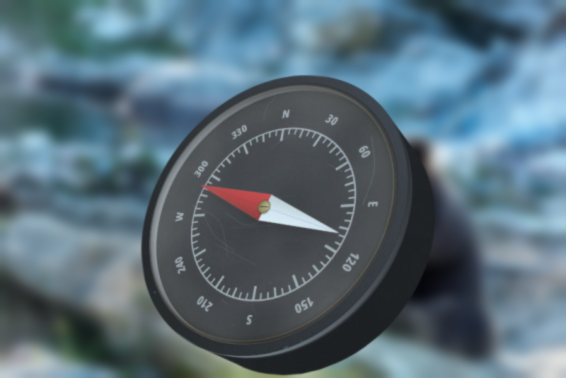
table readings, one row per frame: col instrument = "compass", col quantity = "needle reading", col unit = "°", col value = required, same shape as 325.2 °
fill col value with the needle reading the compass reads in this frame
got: 290 °
